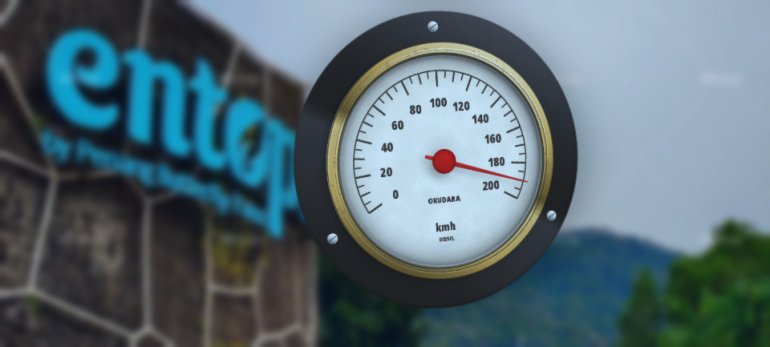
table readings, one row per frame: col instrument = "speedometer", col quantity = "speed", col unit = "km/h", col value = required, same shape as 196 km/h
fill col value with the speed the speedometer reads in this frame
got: 190 km/h
